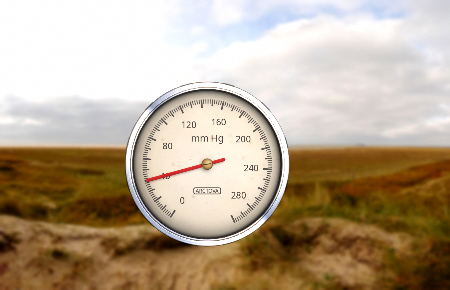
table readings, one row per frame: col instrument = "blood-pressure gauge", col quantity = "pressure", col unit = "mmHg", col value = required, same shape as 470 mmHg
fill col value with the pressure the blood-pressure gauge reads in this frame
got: 40 mmHg
